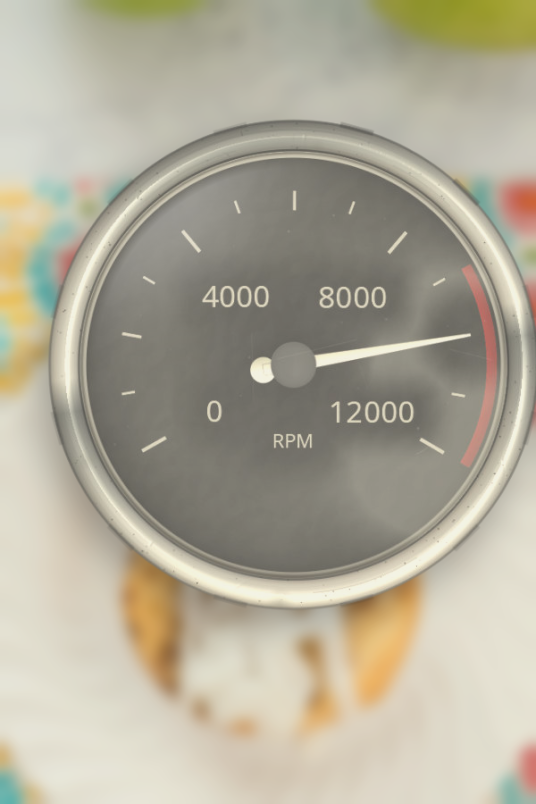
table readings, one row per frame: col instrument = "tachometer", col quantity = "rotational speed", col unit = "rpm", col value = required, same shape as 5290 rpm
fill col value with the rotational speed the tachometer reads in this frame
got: 10000 rpm
